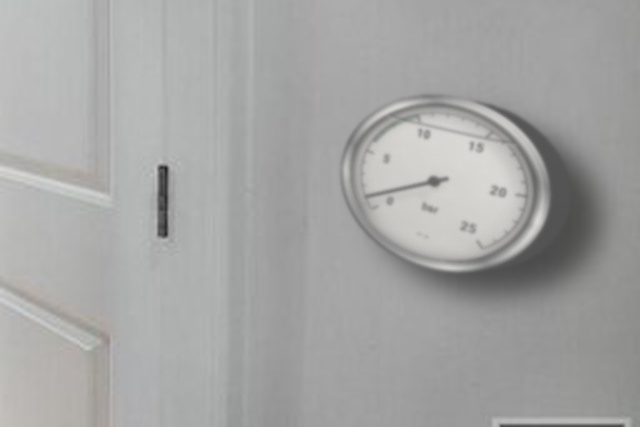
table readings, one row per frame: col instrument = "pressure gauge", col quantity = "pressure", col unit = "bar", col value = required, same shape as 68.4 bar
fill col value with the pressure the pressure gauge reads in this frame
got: 1 bar
